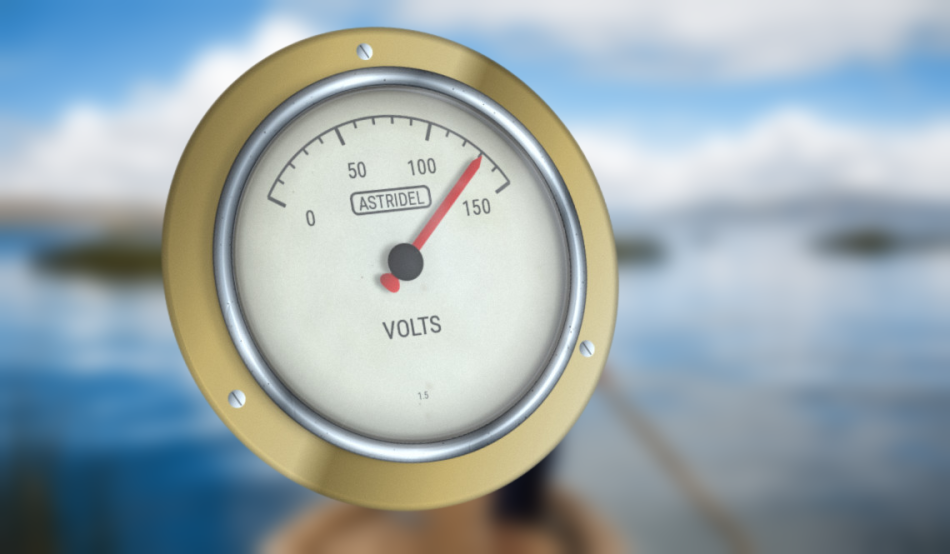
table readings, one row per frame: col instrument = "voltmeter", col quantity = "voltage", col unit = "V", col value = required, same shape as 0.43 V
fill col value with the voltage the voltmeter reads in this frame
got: 130 V
